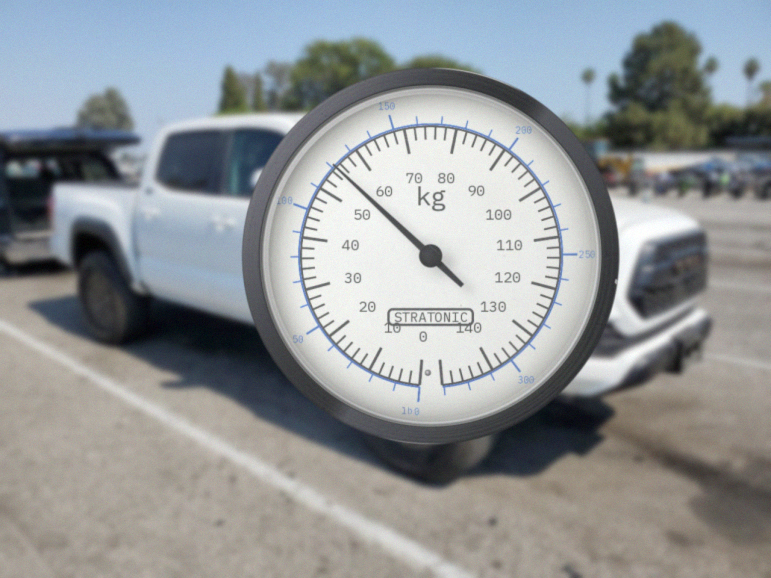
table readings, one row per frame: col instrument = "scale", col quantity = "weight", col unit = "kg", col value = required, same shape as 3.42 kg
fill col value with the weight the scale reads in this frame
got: 55 kg
